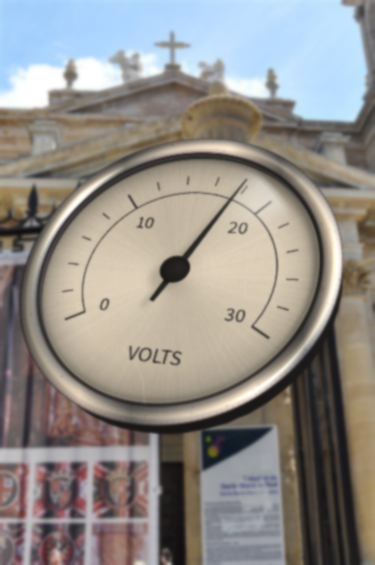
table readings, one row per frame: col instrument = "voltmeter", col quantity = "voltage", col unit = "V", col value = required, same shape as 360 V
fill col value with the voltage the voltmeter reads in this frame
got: 18 V
